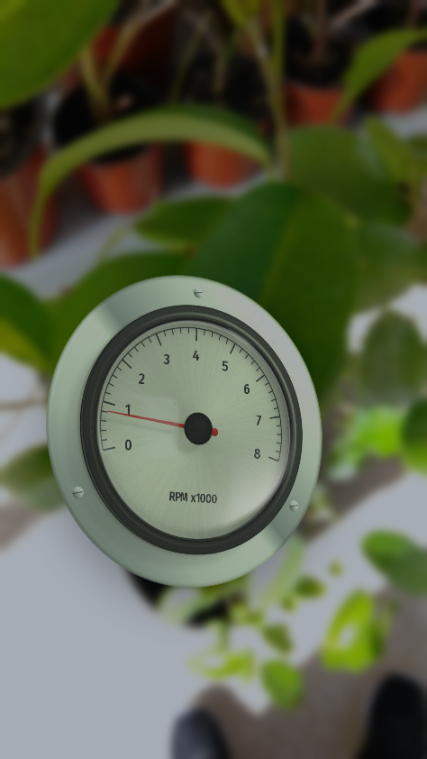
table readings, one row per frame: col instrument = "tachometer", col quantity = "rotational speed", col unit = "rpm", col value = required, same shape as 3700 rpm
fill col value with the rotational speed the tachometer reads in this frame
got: 800 rpm
